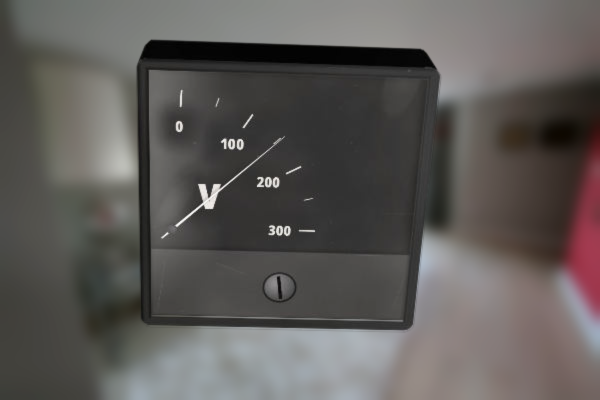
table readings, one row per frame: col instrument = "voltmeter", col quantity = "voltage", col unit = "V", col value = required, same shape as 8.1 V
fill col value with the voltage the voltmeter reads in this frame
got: 150 V
